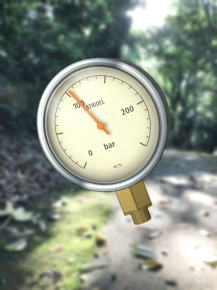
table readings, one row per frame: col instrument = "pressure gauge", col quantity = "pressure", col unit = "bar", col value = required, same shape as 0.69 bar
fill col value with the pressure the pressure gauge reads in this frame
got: 105 bar
